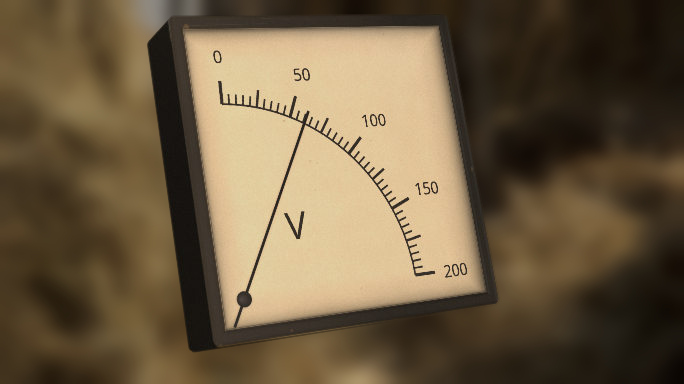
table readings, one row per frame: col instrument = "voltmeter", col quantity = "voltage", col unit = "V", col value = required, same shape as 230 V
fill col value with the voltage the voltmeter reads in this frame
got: 60 V
